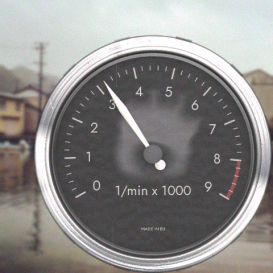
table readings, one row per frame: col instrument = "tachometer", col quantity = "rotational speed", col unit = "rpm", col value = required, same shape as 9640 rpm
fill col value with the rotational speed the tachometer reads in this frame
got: 3200 rpm
